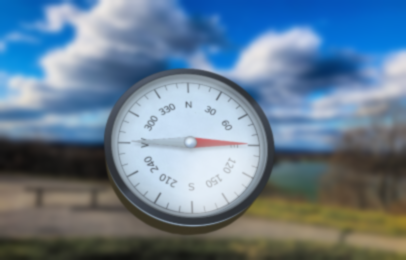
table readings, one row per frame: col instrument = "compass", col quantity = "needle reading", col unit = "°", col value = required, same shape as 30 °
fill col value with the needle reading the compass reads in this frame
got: 90 °
